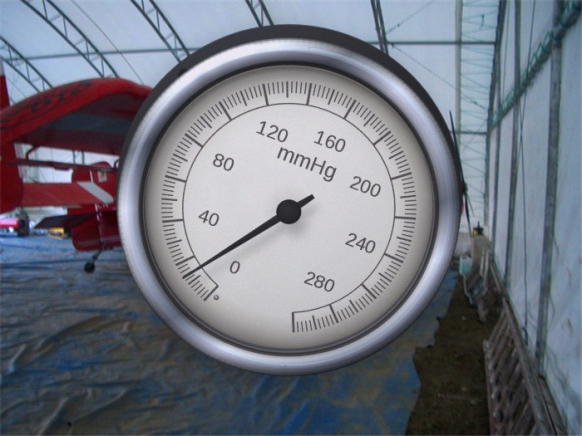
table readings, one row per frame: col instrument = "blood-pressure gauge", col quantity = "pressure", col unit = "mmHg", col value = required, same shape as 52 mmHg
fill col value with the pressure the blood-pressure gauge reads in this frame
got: 14 mmHg
